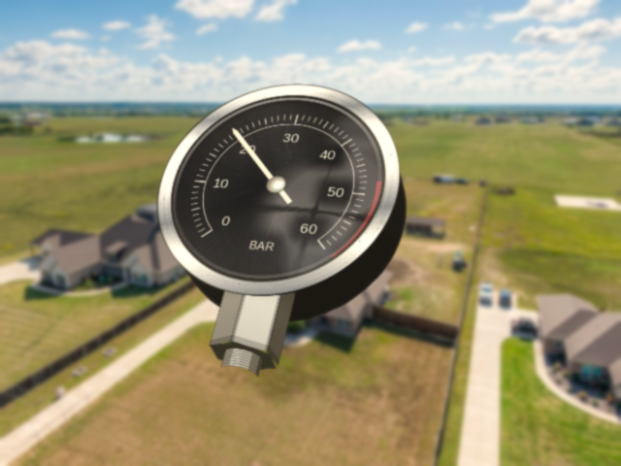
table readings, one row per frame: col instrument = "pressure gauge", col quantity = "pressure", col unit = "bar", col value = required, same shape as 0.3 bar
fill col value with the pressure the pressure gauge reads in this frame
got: 20 bar
